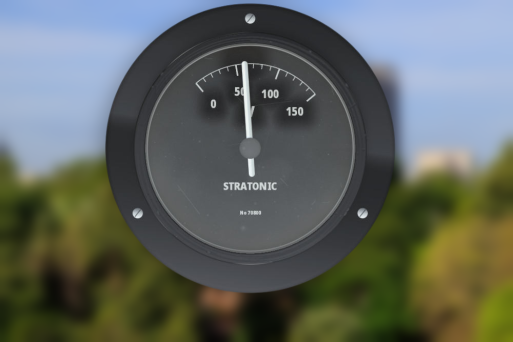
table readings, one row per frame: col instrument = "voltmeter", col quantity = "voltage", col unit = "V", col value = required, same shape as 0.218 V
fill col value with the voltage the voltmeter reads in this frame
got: 60 V
